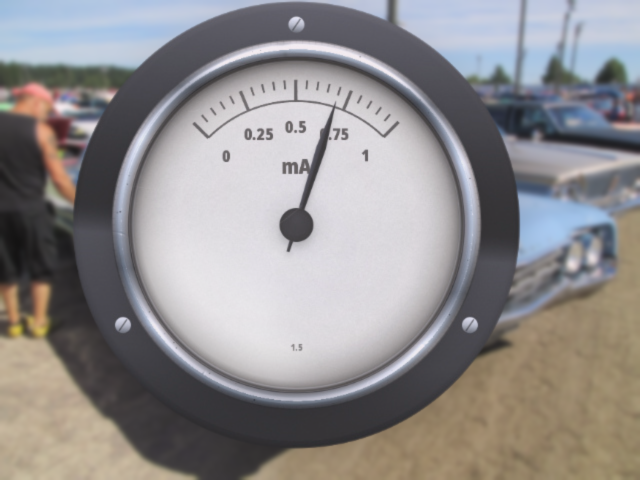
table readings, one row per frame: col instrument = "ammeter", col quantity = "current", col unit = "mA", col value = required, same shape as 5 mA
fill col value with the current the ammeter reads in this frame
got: 0.7 mA
